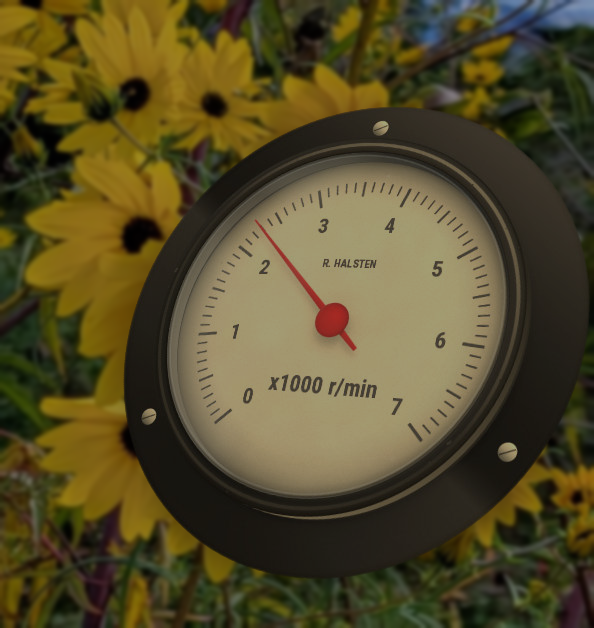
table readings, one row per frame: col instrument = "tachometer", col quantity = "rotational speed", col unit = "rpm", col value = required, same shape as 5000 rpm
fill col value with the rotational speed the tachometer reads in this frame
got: 2300 rpm
